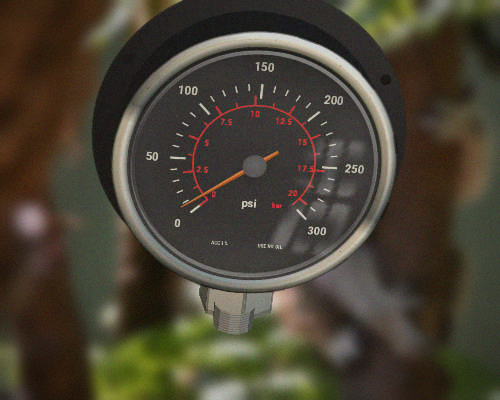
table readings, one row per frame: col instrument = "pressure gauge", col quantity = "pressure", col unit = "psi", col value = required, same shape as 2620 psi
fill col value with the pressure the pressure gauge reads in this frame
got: 10 psi
